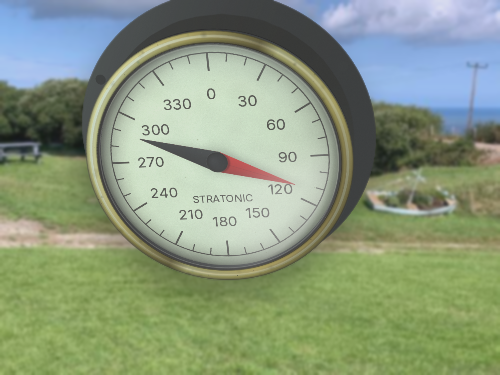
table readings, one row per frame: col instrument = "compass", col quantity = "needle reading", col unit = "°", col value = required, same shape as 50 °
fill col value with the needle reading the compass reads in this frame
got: 110 °
